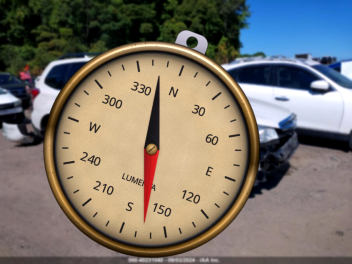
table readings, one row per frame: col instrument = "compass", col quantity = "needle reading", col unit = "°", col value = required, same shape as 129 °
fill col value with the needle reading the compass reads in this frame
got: 165 °
